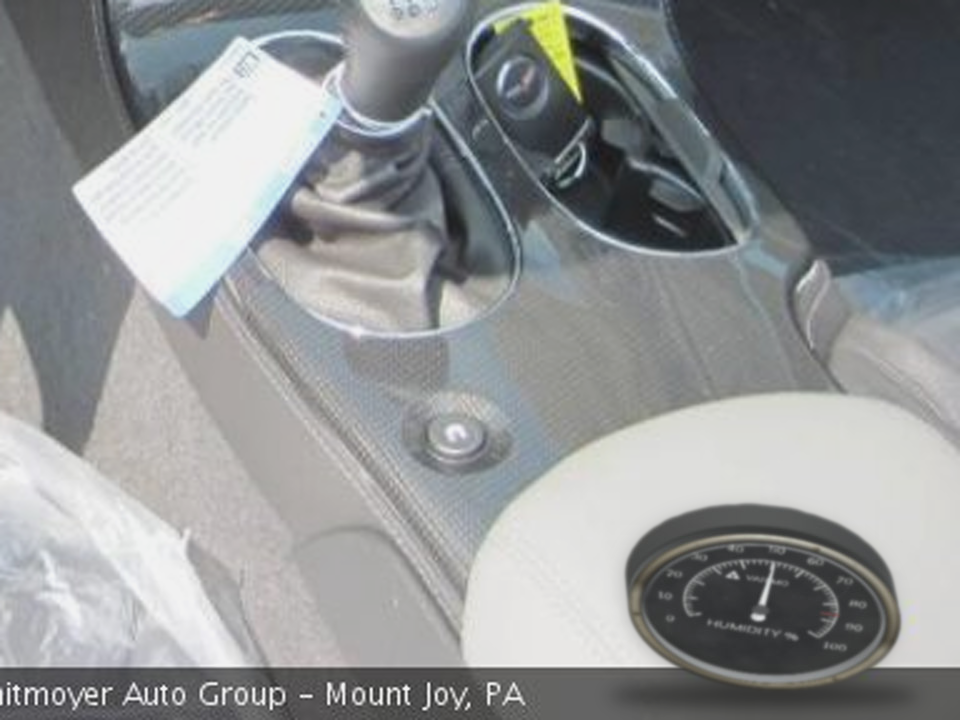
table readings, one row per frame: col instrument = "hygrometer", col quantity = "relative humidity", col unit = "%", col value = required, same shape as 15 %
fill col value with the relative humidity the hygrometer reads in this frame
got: 50 %
